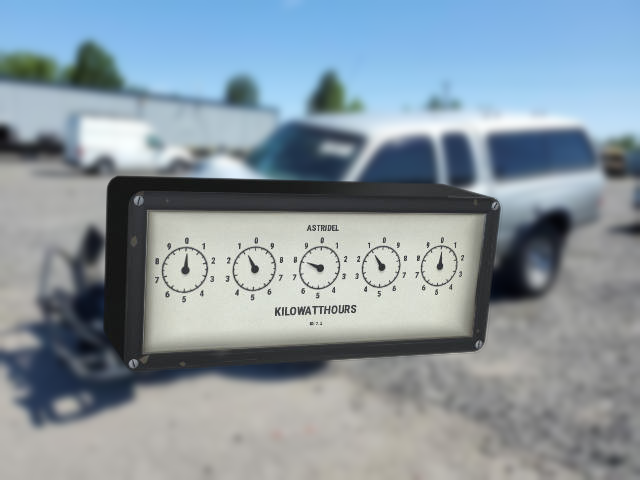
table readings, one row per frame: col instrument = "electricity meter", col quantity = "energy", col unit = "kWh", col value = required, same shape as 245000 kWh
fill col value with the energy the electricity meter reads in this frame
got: 810 kWh
